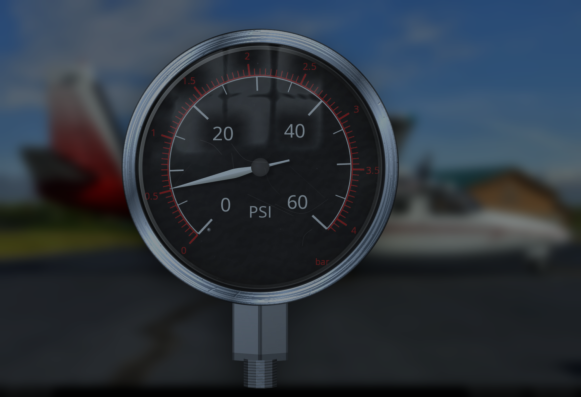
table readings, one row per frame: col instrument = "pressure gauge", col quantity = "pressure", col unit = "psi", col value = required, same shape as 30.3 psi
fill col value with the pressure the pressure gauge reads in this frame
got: 7.5 psi
